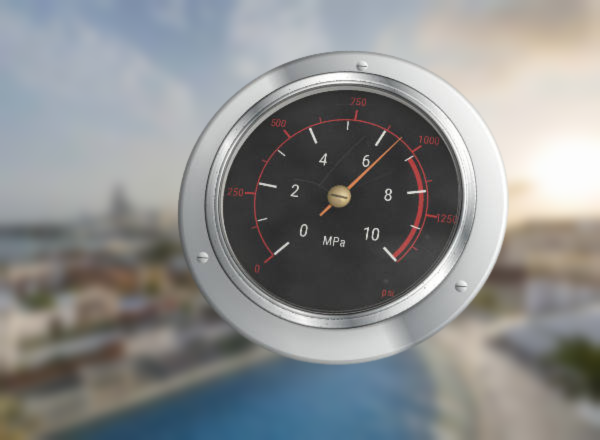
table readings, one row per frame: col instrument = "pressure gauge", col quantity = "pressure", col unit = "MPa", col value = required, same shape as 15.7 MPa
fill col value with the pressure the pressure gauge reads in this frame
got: 6.5 MPa
